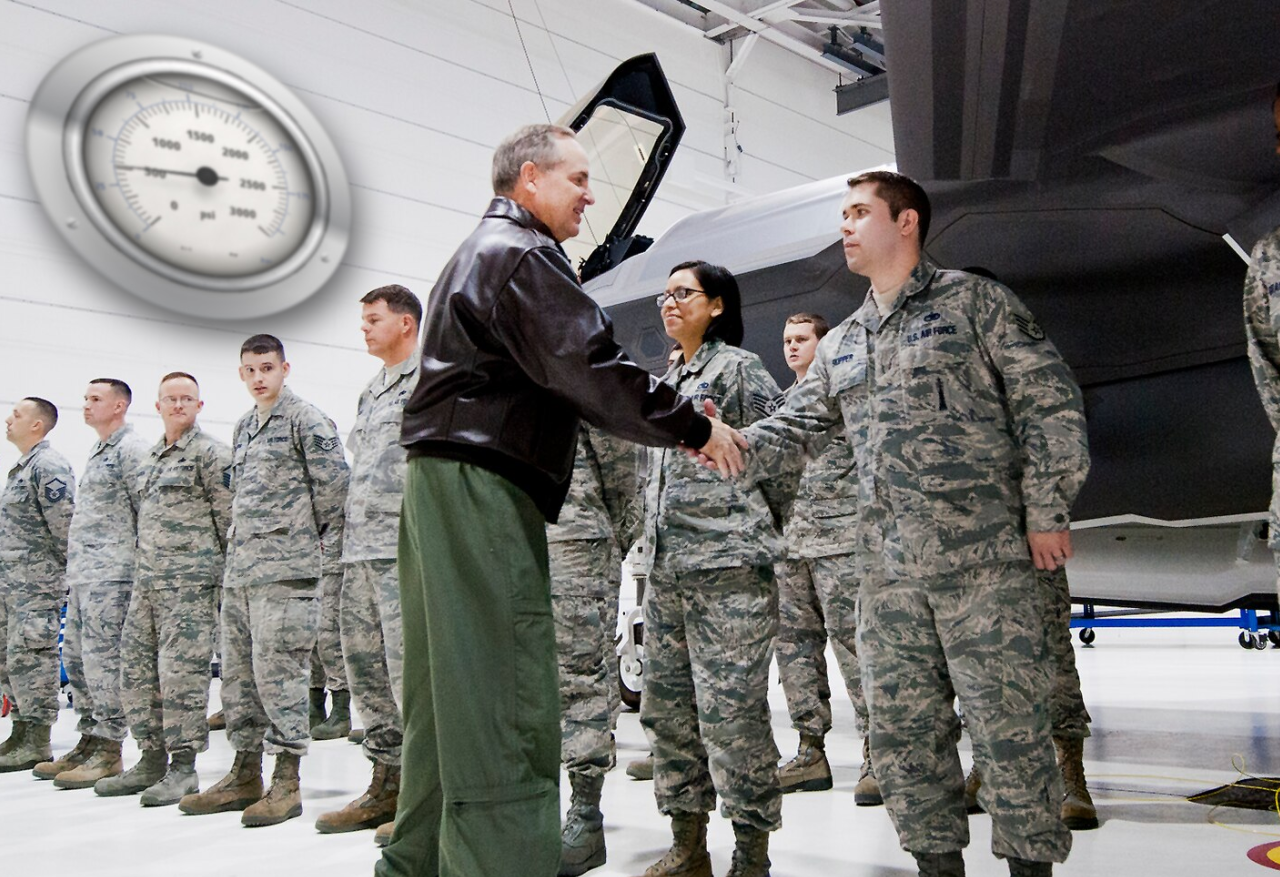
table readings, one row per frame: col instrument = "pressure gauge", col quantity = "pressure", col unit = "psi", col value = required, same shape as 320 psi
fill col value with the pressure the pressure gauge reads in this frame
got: 500 psi
